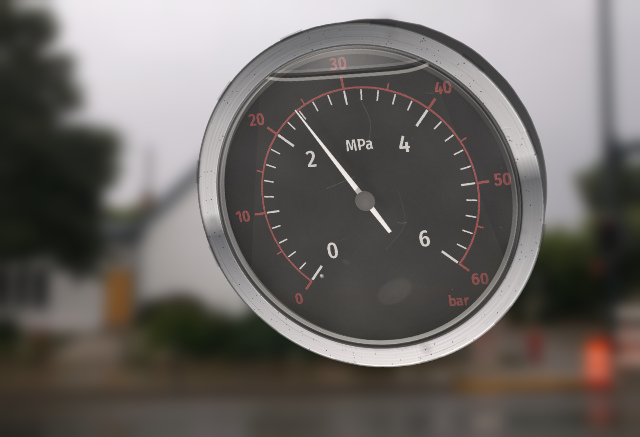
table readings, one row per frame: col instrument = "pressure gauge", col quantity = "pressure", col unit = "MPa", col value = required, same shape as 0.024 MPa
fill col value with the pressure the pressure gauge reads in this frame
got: 2.4 MPa
